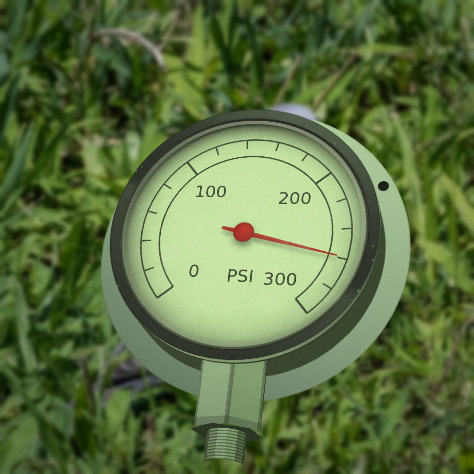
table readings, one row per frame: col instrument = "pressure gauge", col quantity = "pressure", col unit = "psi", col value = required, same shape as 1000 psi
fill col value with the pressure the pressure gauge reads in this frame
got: 260 psi
